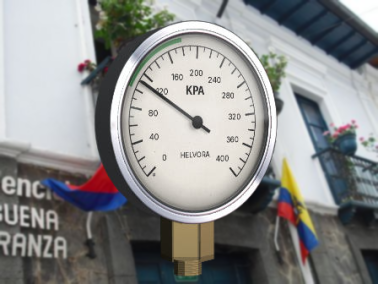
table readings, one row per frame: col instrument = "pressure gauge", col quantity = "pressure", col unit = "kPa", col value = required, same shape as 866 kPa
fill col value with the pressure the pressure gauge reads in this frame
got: 110 kPa
